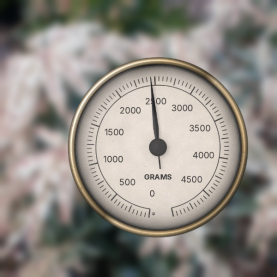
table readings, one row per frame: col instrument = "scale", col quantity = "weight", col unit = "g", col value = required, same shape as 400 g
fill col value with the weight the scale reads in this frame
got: 2450 g
